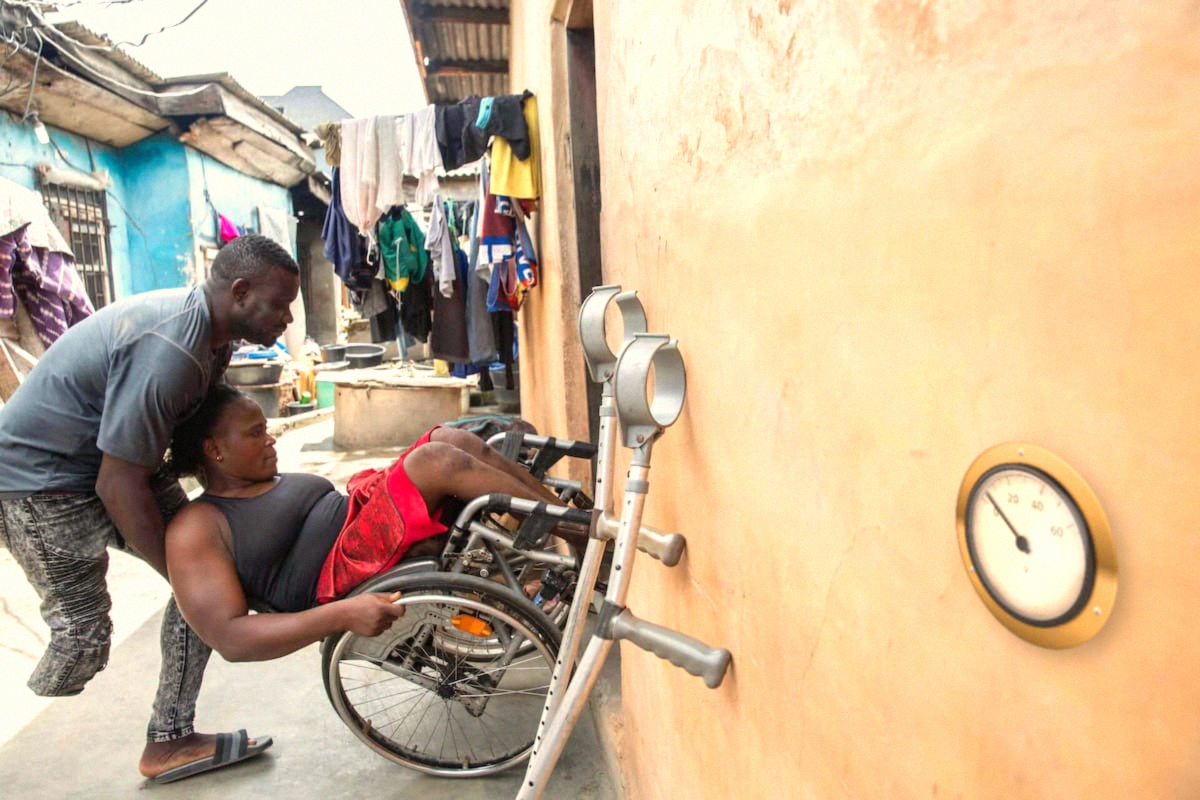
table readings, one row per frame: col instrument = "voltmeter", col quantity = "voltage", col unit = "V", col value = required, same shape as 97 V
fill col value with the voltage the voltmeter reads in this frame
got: 5 V
